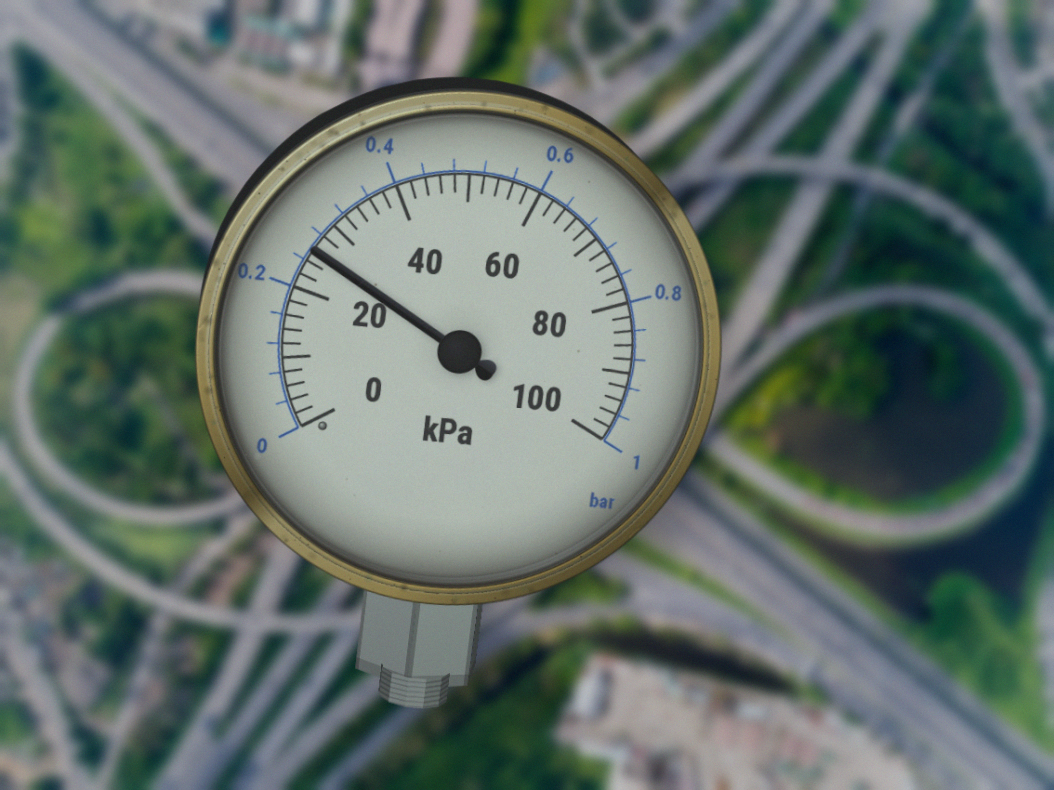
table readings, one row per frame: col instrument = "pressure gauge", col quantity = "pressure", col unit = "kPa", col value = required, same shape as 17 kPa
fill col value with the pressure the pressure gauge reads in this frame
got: 26 kPa
